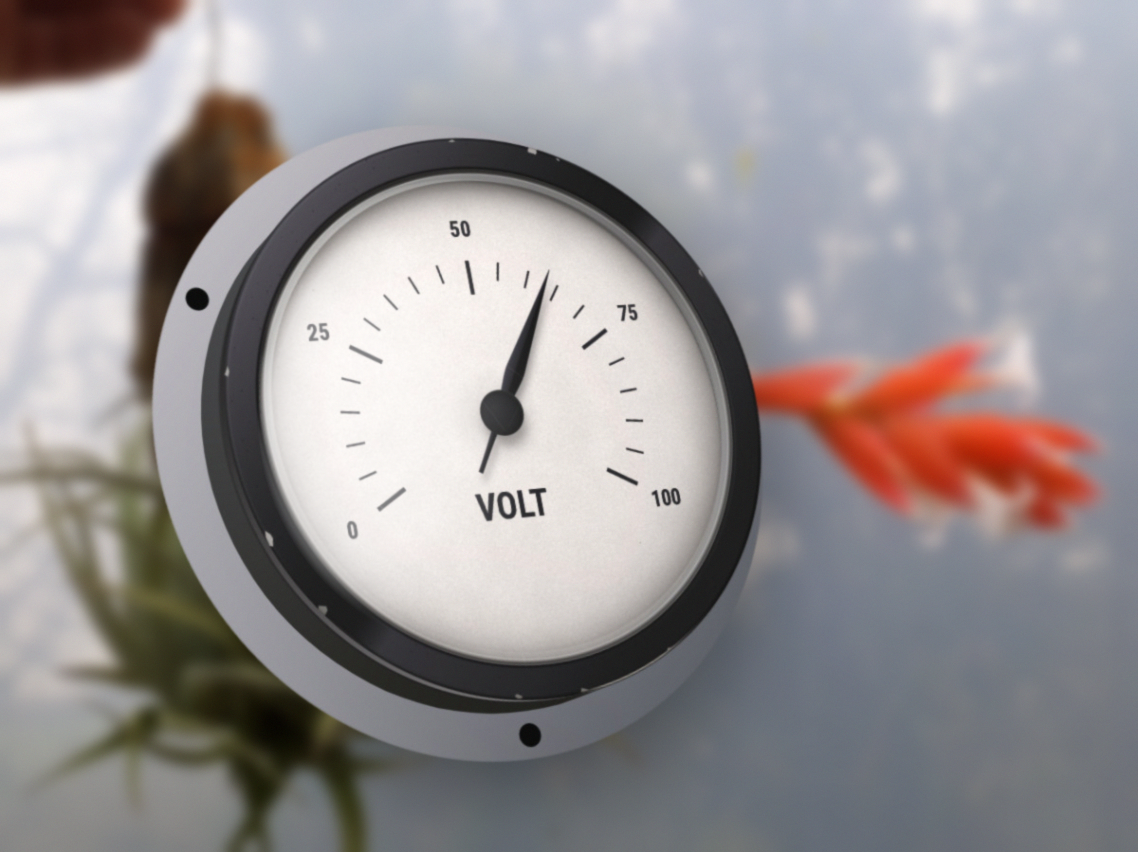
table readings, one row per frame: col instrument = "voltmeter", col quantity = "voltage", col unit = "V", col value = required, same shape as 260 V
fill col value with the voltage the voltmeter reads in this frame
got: 62.5 V
